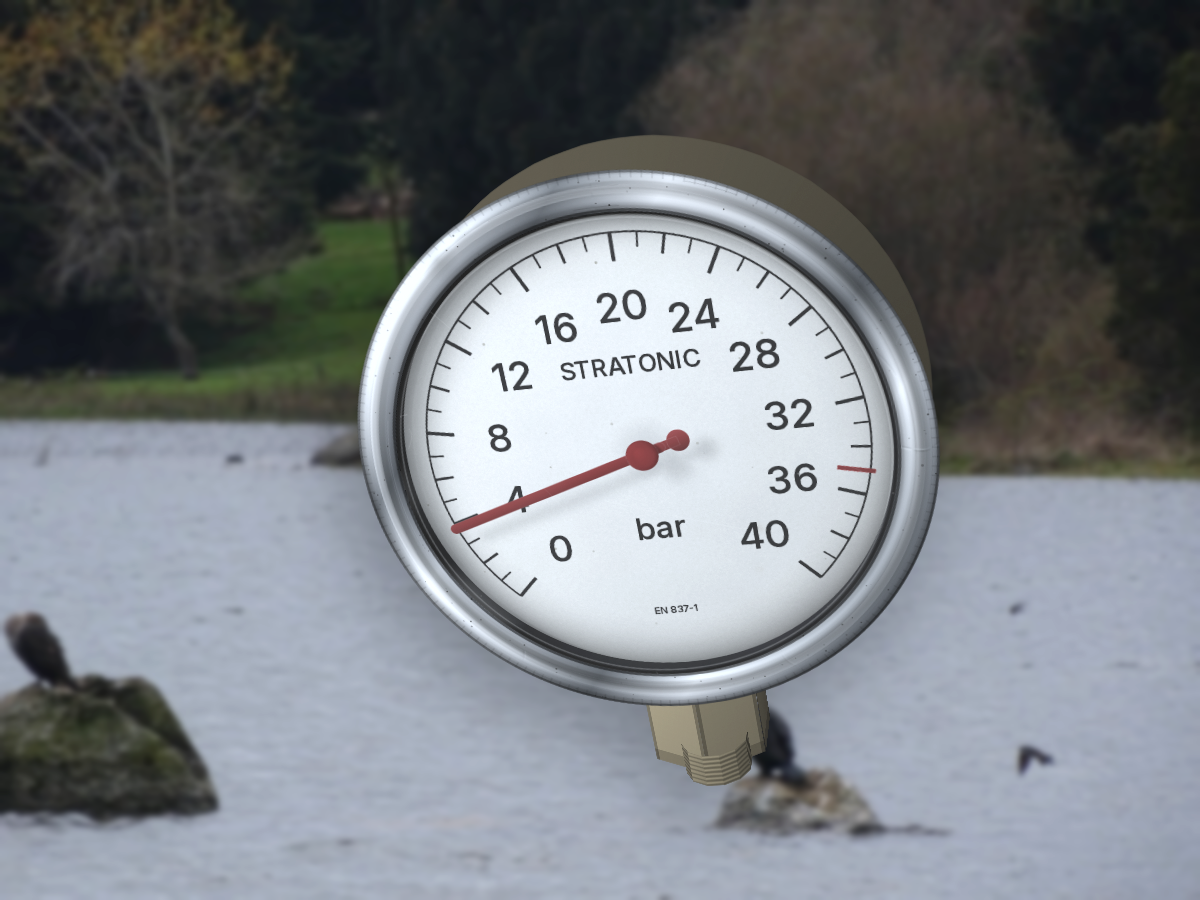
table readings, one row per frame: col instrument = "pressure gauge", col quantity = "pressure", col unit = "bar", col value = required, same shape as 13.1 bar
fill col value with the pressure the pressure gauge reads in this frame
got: 4 bar
